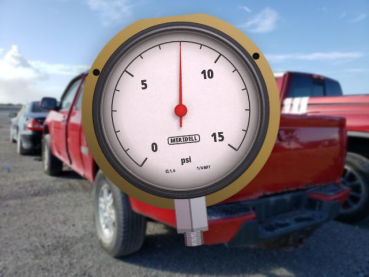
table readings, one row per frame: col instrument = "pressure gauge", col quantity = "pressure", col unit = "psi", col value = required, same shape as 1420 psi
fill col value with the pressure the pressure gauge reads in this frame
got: 8 psi
